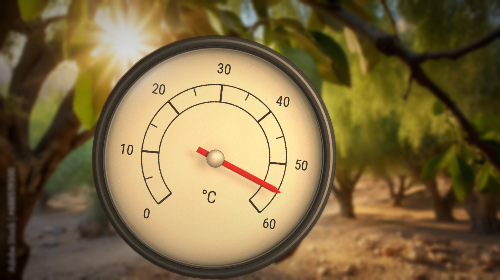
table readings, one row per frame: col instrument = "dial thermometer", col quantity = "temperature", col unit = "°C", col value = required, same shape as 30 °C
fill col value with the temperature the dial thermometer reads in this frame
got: 55 °C
